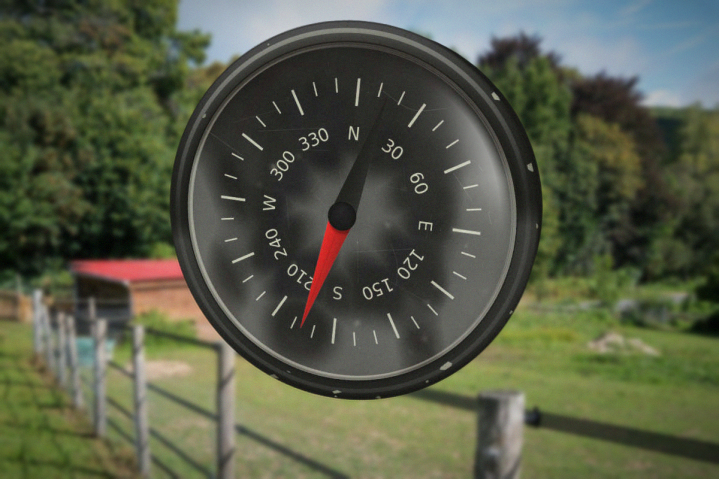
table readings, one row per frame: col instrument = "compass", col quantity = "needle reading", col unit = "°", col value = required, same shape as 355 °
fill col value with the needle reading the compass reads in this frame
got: 195 °
